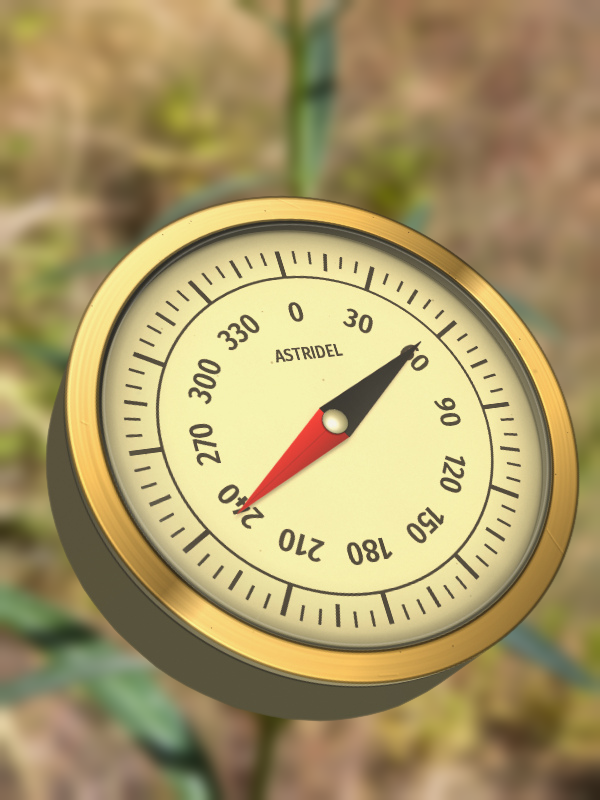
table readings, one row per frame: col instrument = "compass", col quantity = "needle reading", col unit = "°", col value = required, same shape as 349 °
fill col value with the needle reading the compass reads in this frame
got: 237.5 °
